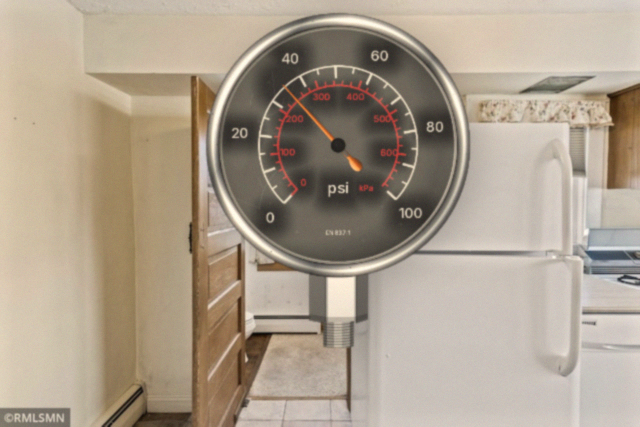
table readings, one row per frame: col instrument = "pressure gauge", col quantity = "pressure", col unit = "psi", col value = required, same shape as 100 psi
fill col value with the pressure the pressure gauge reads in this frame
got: 35 psi
